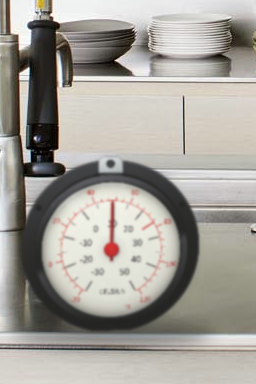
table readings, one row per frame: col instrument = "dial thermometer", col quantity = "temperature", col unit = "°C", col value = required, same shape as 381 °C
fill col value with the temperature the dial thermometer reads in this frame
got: 10 °C
